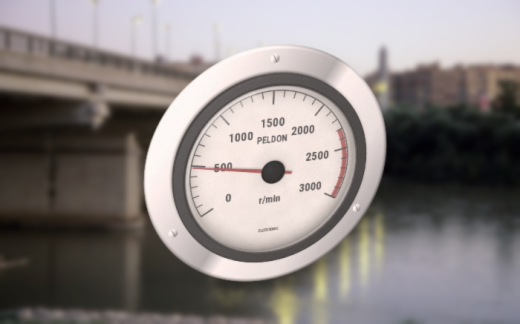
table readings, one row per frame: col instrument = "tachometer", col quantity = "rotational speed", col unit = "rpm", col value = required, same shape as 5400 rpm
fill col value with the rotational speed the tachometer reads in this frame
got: 500 rpm
